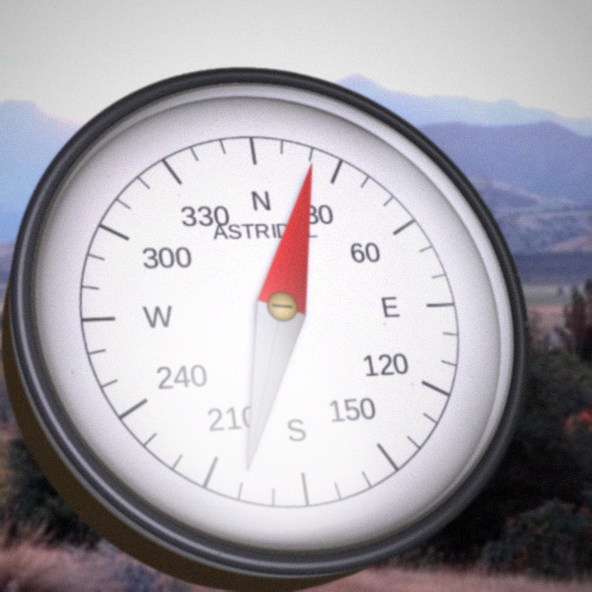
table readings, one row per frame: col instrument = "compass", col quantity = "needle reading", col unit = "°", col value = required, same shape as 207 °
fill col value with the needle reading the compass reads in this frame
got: 20 °
